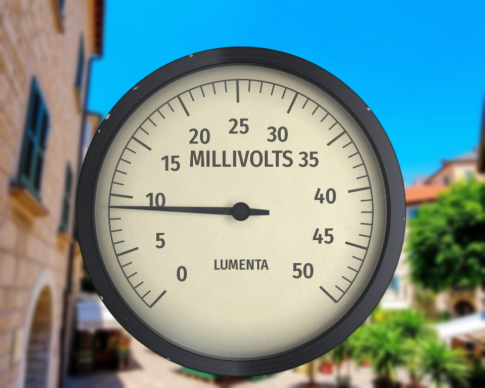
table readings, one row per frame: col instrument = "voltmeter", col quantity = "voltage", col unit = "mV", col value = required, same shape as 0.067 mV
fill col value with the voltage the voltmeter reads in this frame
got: 9 mV
